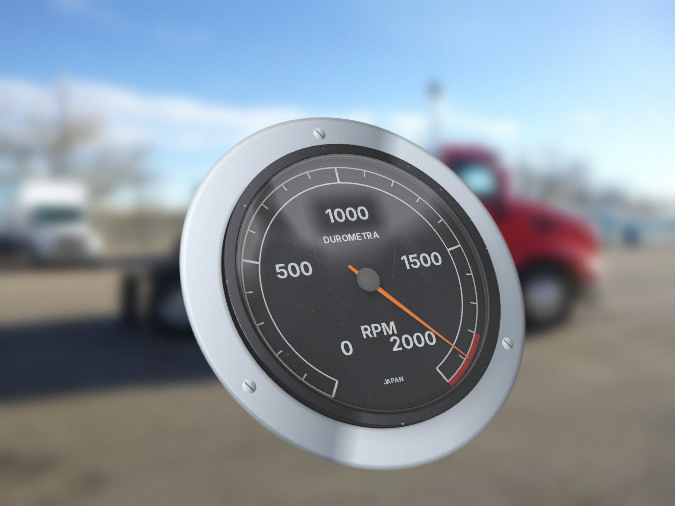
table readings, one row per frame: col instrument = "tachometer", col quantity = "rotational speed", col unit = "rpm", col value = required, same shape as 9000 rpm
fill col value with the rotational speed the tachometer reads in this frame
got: 1900 rpm
